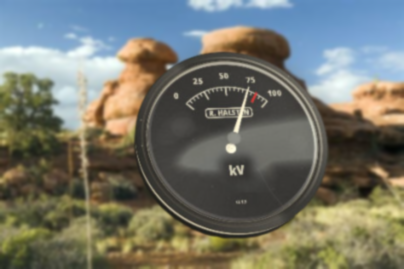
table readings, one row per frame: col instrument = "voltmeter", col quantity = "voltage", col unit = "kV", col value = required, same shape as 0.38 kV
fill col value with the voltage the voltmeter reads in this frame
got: 75 kV
